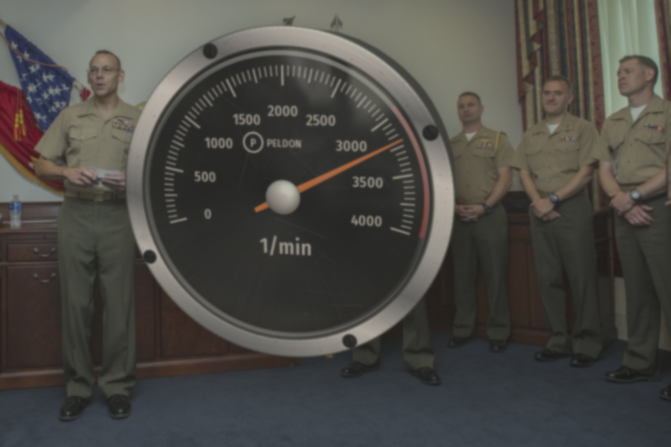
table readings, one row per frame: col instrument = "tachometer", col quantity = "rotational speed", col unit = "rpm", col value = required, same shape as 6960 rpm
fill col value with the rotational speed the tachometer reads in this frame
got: 3200 rpm
